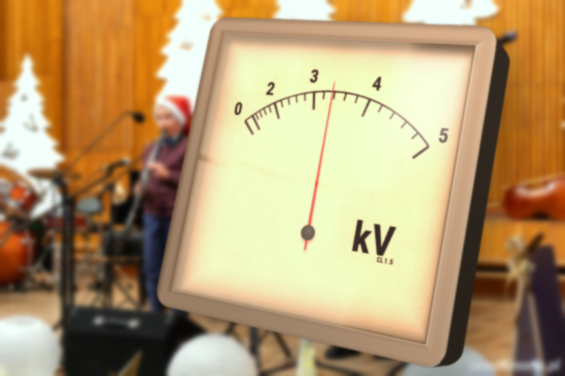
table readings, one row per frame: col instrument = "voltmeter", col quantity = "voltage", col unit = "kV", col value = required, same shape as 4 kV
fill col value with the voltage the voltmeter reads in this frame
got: 3.4 kV
